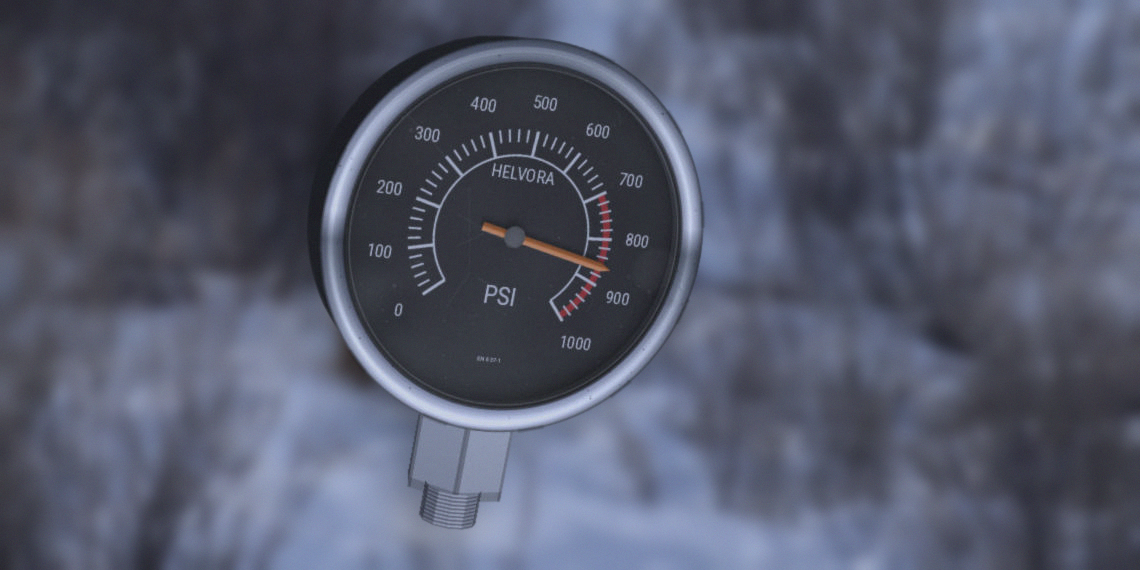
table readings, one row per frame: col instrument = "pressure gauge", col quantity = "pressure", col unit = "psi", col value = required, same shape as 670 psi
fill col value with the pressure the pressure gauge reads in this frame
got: 860 psi
